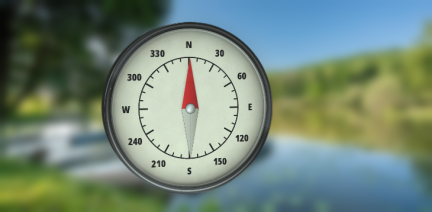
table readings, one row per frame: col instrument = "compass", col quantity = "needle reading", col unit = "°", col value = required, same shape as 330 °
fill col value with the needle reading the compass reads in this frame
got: 0 °
